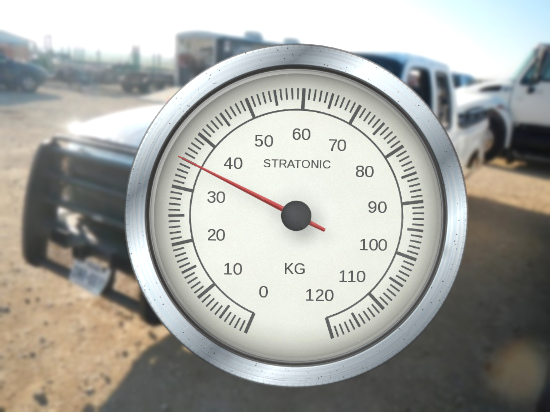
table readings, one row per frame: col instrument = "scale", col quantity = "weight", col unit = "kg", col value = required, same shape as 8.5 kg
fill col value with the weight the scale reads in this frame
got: 35 kg
